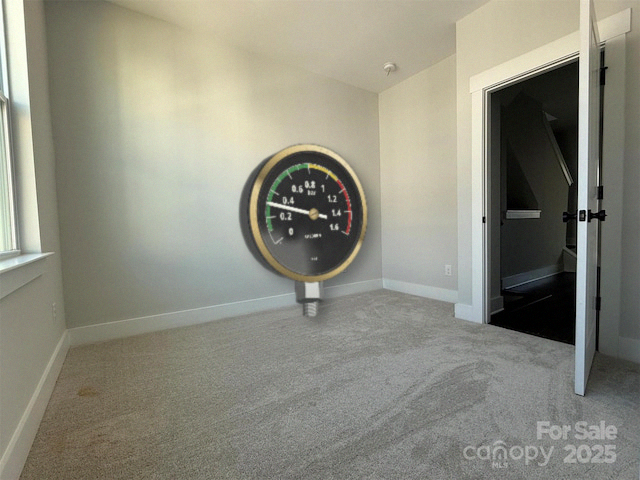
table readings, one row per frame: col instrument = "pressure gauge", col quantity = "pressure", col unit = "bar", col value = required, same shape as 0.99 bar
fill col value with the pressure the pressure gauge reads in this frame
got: 0.3 bar
